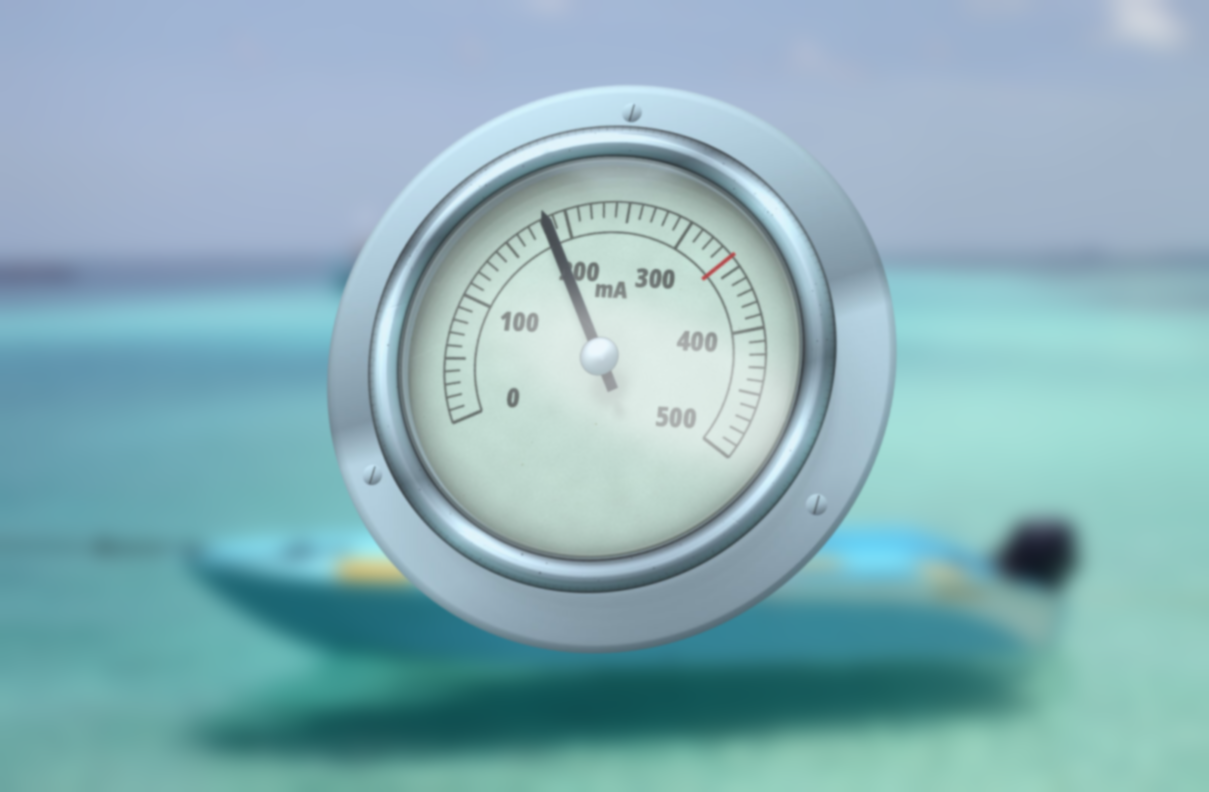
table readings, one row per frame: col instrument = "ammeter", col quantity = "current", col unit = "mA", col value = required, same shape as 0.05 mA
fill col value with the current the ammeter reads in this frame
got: 185 mA
